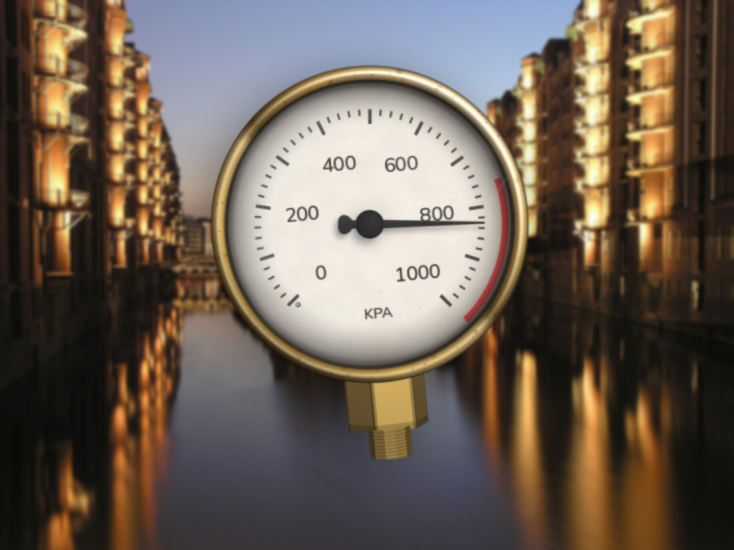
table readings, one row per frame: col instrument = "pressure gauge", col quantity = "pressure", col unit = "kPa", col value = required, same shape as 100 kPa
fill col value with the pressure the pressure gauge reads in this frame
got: 830 kPa
